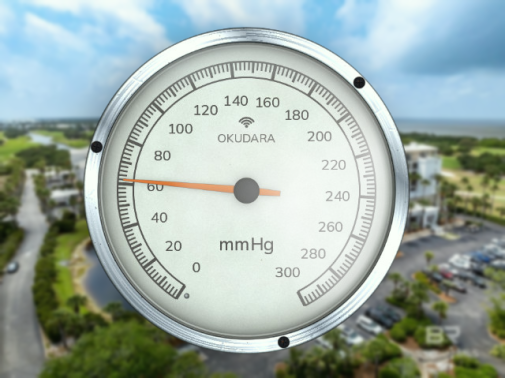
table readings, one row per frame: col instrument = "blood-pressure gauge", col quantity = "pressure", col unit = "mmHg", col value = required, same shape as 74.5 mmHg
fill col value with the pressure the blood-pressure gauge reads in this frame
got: 62 mmHg
